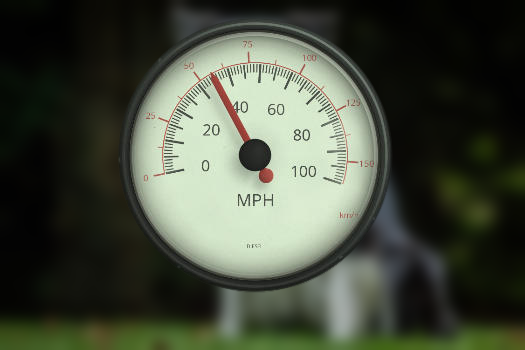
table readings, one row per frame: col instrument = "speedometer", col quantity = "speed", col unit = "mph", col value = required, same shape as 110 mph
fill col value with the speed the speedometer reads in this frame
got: 35 mph
